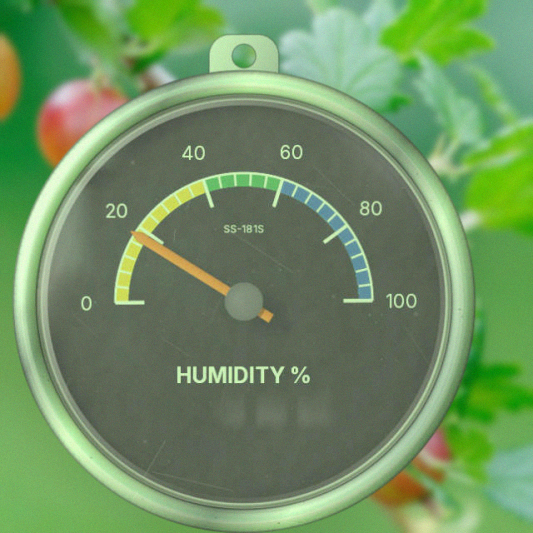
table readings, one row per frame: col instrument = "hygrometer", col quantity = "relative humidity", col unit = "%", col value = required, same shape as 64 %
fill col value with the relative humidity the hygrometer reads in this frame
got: 18 %
